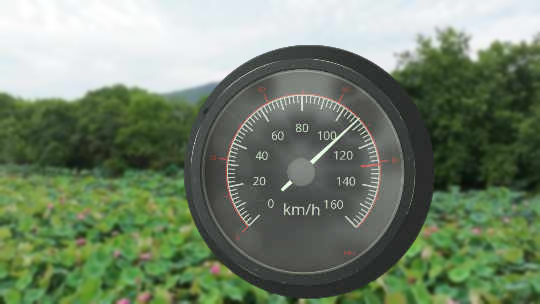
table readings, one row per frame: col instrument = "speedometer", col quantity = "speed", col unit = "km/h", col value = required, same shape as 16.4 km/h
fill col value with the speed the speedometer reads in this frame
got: 108 km/h
